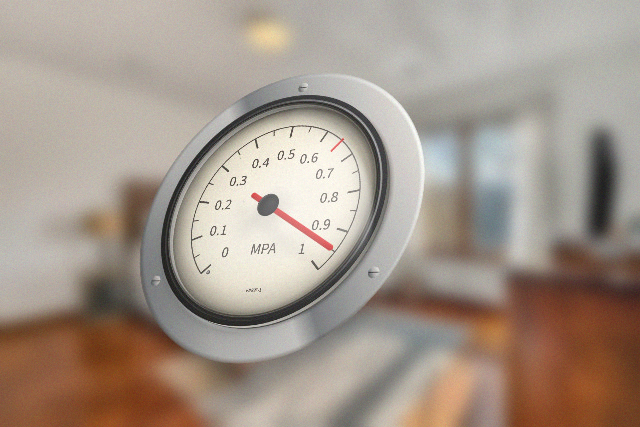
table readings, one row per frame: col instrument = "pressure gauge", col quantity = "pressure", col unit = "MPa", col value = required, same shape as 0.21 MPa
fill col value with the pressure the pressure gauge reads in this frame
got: 0.95 MPa
